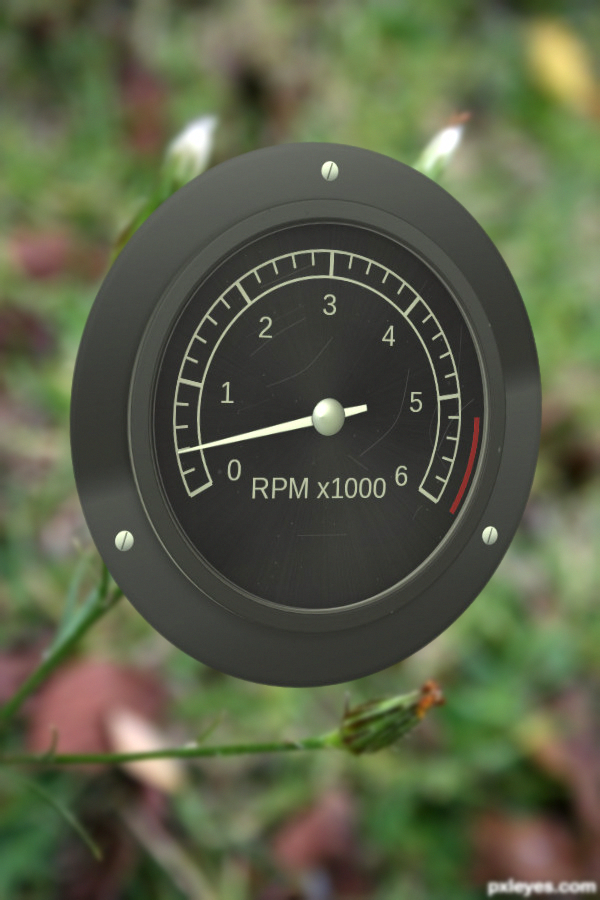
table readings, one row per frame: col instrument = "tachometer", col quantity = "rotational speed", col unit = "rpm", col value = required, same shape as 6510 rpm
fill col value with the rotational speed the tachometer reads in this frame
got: 400 rpm
